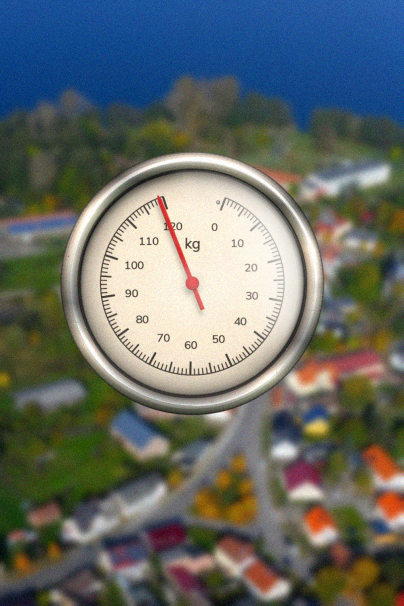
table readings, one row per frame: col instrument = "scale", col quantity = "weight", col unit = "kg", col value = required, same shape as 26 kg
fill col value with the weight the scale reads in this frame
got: 119 kg
